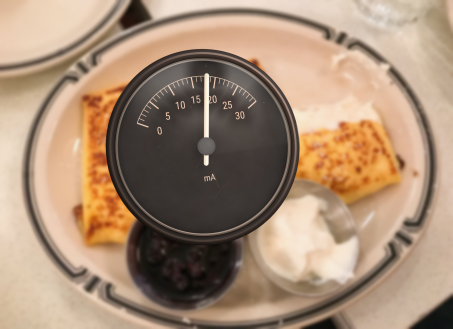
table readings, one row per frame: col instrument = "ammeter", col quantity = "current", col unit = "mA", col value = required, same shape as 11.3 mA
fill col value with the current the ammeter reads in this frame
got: 18 mA
